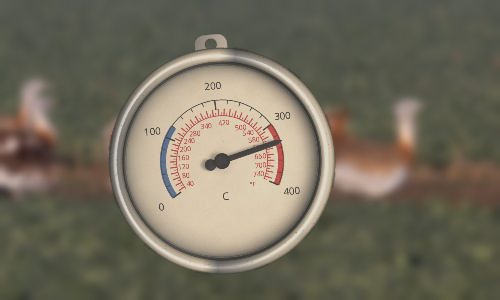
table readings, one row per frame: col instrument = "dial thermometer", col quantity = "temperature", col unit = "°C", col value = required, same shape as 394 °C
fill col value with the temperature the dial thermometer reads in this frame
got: 330 °C
